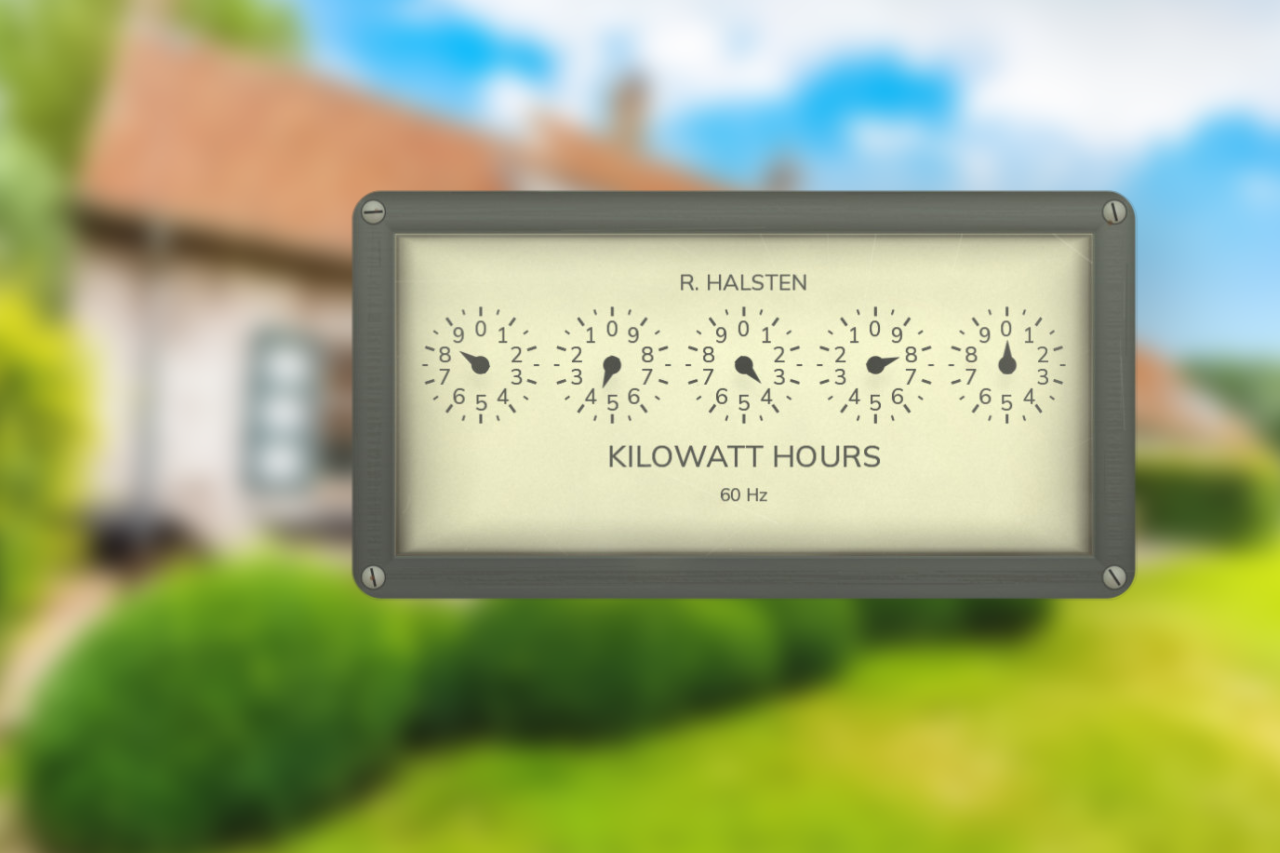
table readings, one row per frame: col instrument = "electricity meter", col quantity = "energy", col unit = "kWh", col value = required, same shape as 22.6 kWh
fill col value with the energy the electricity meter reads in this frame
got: 84380 kWh
